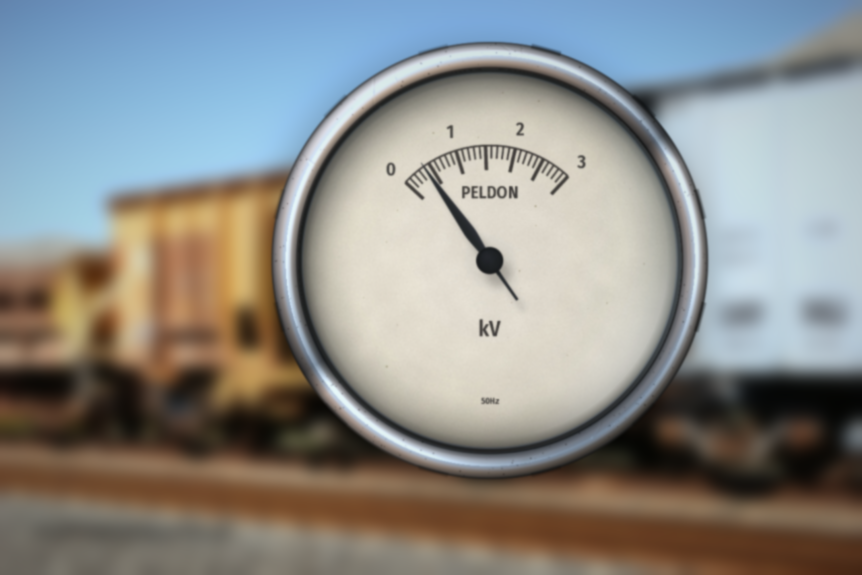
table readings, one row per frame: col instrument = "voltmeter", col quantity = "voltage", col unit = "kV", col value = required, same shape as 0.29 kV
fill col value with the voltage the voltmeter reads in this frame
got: 0.4 kV
